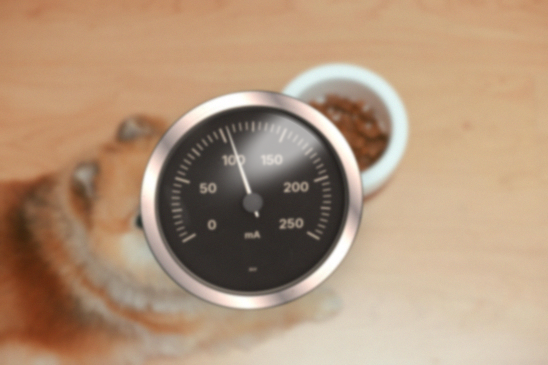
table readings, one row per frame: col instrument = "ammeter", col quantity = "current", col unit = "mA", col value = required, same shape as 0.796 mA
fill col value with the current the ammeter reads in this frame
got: 105 mA
